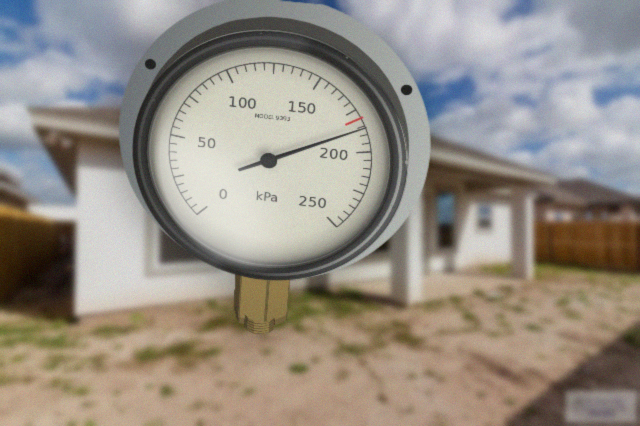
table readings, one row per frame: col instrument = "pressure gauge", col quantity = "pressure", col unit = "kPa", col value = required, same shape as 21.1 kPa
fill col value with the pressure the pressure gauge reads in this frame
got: 185 kPa
